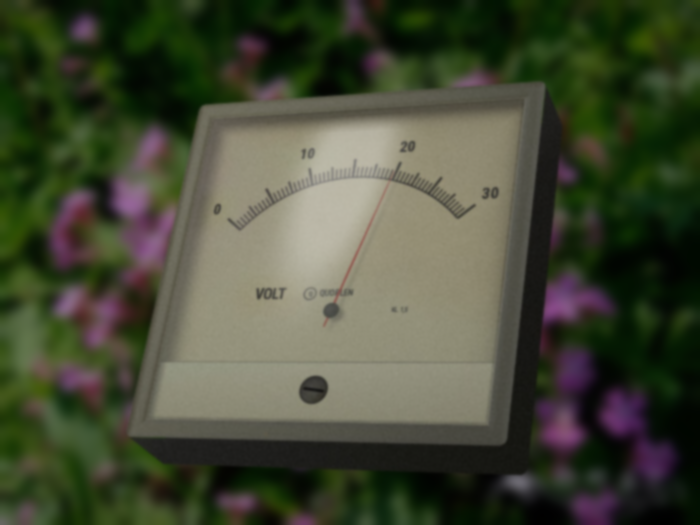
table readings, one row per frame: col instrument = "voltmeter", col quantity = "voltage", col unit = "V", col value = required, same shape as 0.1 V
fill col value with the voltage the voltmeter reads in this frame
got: 20 V
